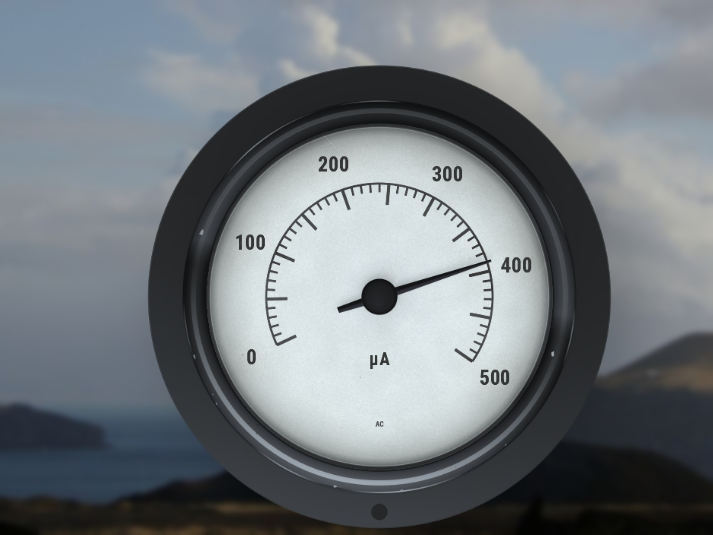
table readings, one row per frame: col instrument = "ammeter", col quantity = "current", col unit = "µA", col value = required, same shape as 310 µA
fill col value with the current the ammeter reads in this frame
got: 390 µA
